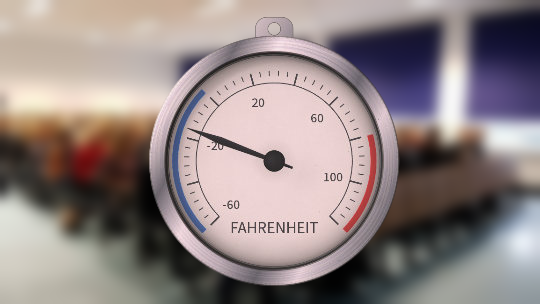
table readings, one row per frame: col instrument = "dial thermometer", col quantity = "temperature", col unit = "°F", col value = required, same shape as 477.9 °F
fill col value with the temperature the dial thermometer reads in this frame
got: -16 °F
